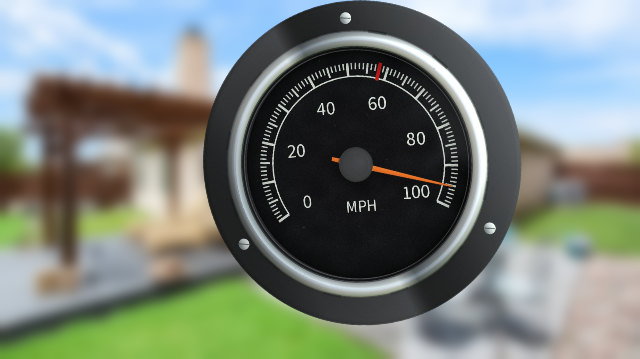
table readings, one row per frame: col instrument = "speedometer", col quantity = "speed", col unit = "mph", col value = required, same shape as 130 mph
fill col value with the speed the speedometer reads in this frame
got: 95 mph
